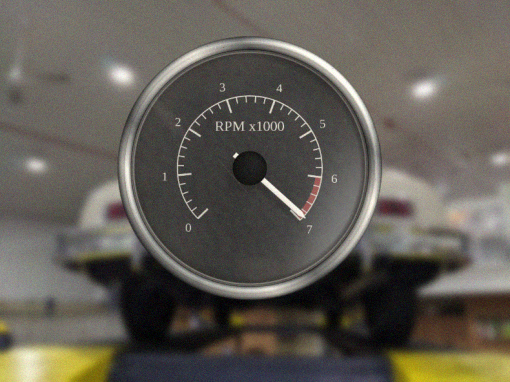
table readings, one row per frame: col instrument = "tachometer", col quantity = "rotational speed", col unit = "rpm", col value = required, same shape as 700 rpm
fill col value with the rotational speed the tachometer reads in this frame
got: 6900 rpm
